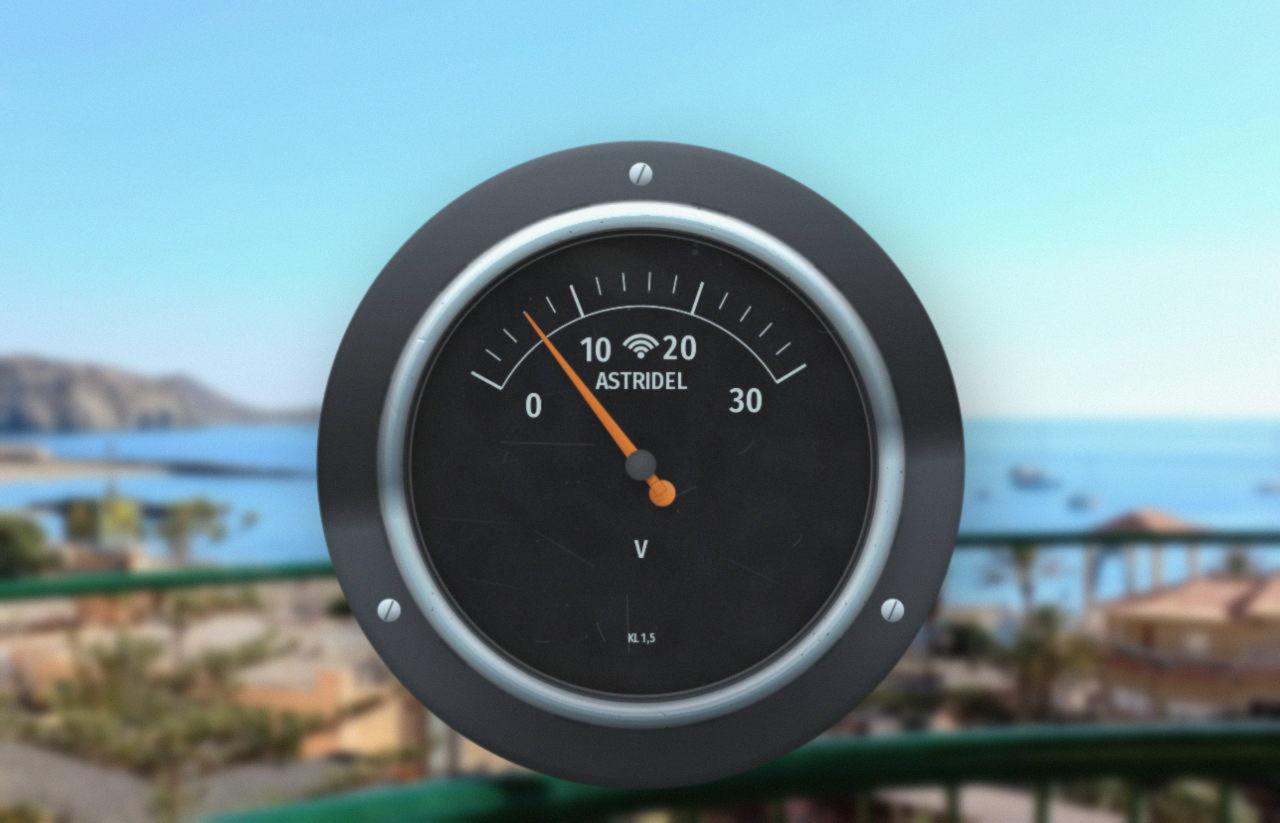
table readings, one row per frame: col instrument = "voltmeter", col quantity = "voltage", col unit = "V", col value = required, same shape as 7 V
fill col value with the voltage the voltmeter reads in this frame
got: 6 V
